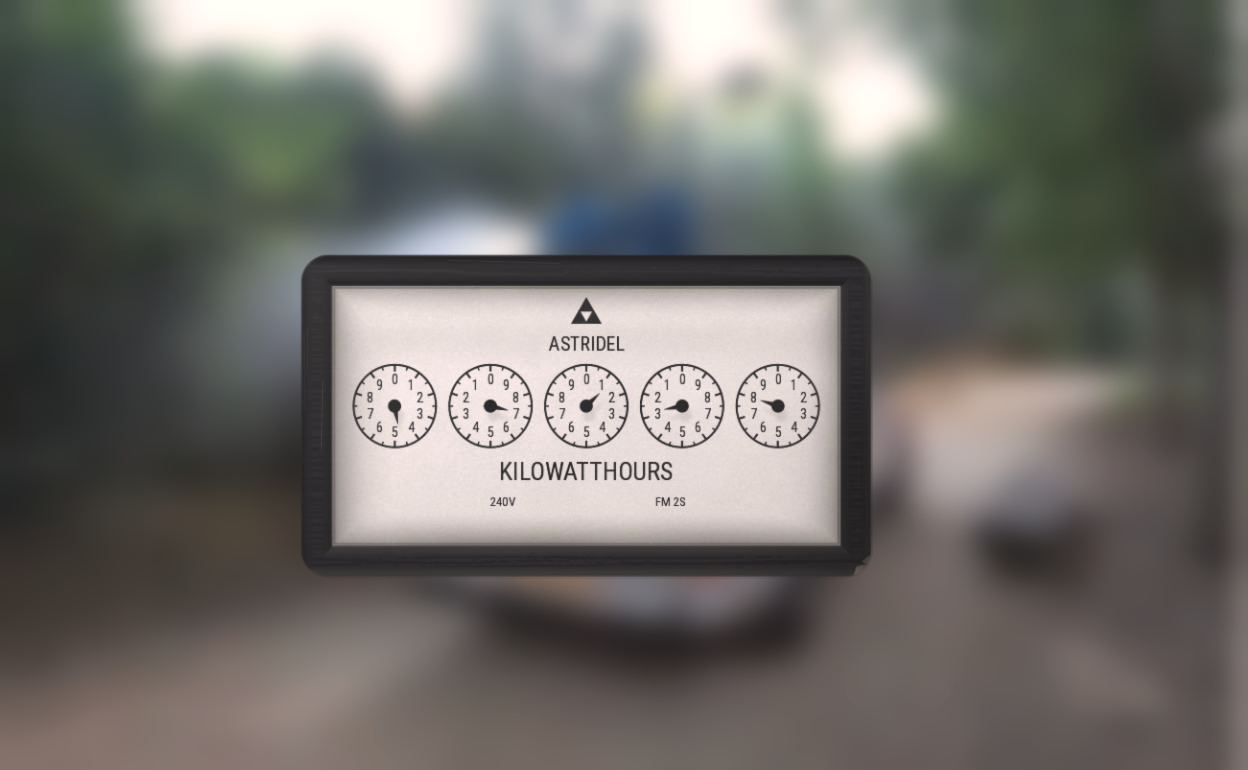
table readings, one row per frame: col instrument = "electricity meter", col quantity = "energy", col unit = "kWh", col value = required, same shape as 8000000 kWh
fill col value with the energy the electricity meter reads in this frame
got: 47128 kWh
